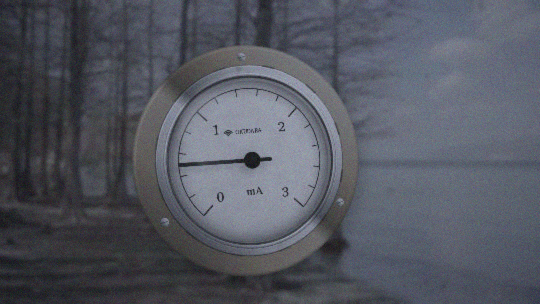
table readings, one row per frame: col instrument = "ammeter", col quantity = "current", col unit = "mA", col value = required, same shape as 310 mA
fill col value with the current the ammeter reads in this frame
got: 0.5 mA
